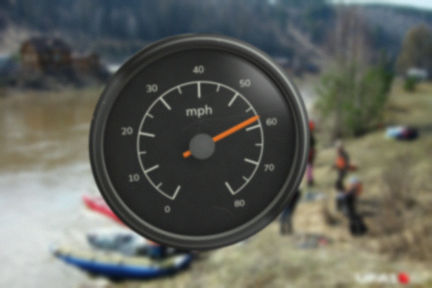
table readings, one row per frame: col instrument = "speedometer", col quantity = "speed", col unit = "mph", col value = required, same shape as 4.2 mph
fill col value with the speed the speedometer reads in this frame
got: 57.5 mph
